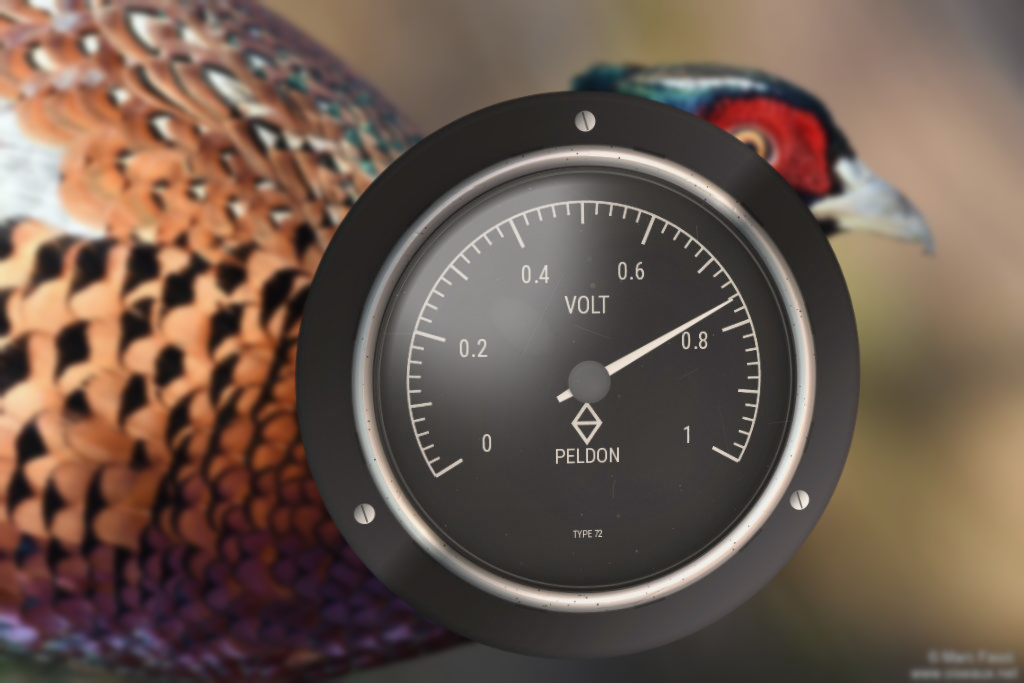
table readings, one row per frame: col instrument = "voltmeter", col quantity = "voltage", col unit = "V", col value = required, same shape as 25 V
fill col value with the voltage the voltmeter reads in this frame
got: 0.76 V
